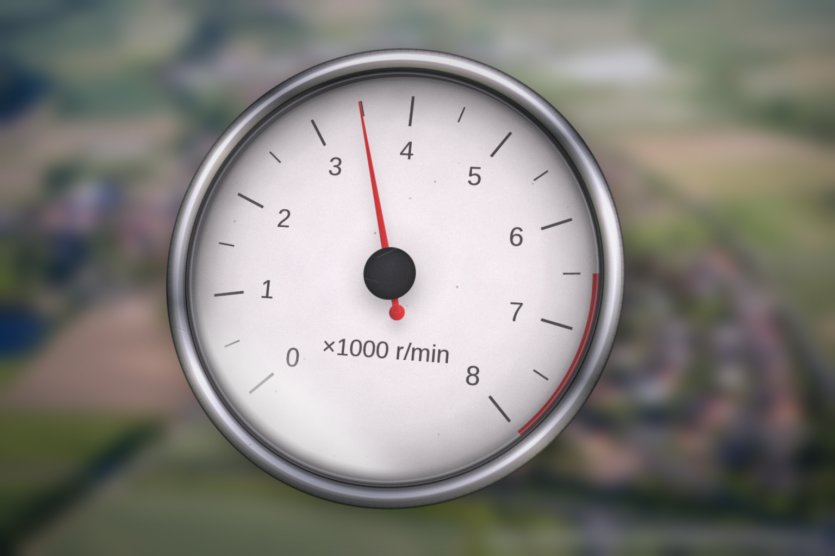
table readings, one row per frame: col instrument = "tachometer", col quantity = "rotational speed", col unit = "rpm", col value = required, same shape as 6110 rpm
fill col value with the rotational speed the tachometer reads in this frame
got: 3500 rpm
